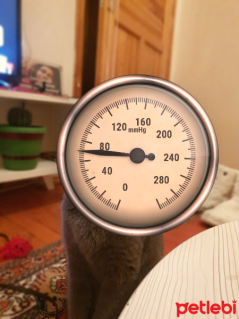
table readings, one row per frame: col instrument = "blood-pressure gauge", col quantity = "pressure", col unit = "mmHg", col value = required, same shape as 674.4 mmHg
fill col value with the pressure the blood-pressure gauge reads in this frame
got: 70 mmHg
